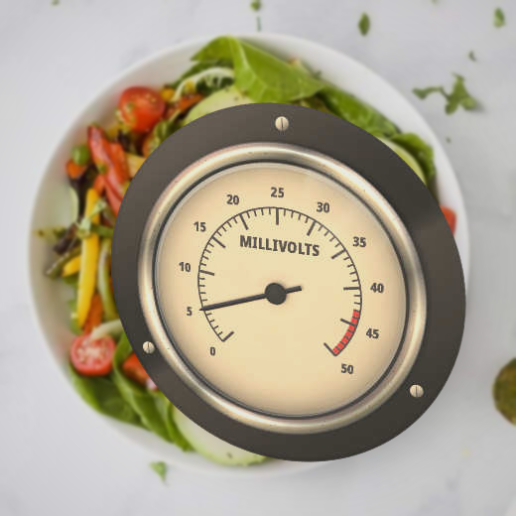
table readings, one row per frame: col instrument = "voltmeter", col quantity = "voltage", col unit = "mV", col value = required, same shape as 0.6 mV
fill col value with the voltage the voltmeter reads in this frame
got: 5 mV
